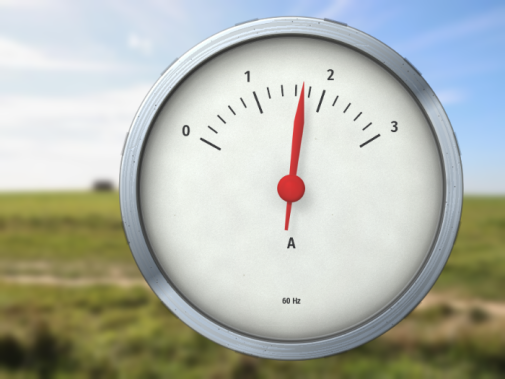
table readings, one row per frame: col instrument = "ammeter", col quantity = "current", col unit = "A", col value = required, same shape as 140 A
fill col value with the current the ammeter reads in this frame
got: 1.7 A
